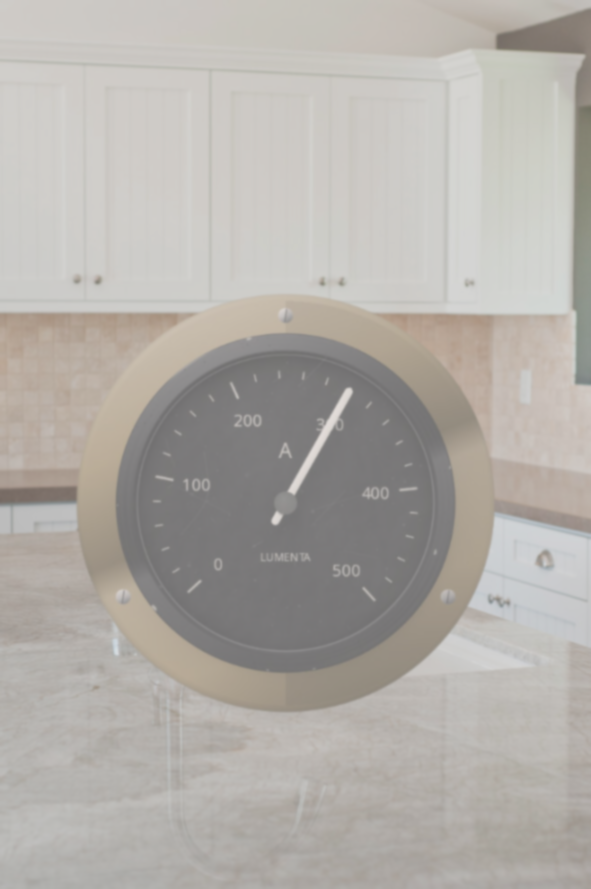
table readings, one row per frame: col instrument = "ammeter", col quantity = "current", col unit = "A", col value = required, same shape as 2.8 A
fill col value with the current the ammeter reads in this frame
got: 300 A
